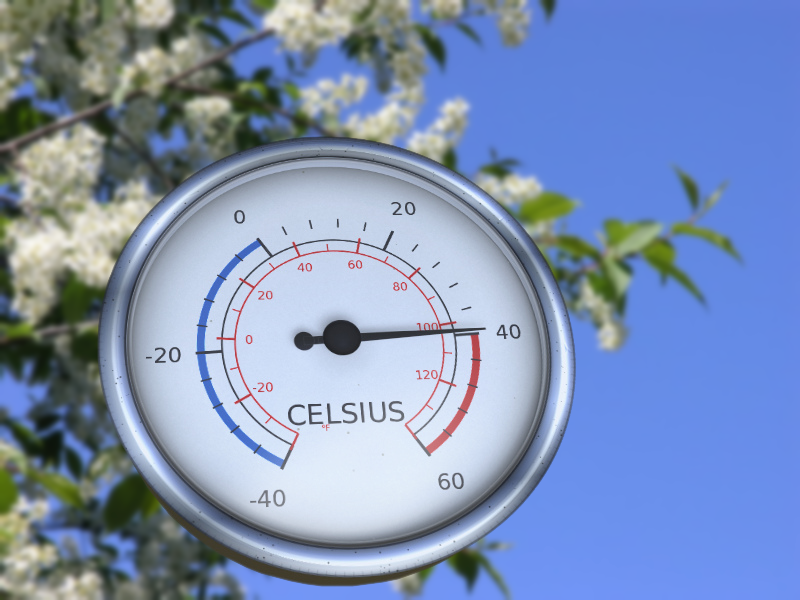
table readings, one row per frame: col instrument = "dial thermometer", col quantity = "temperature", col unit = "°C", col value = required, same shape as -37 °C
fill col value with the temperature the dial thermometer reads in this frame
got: 40 °C
